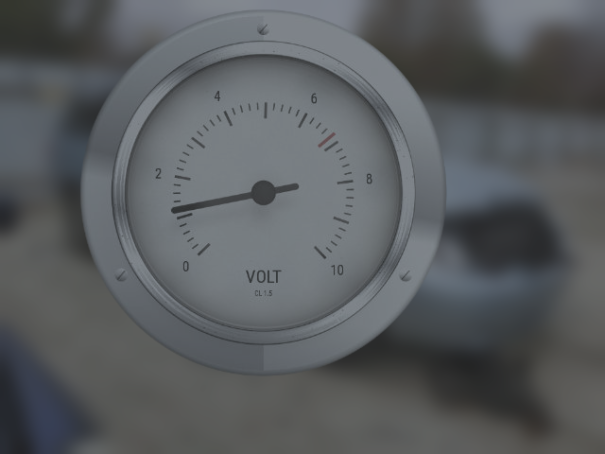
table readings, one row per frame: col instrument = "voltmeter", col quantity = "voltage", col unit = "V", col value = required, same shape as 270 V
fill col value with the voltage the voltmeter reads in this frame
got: 1.2 V
